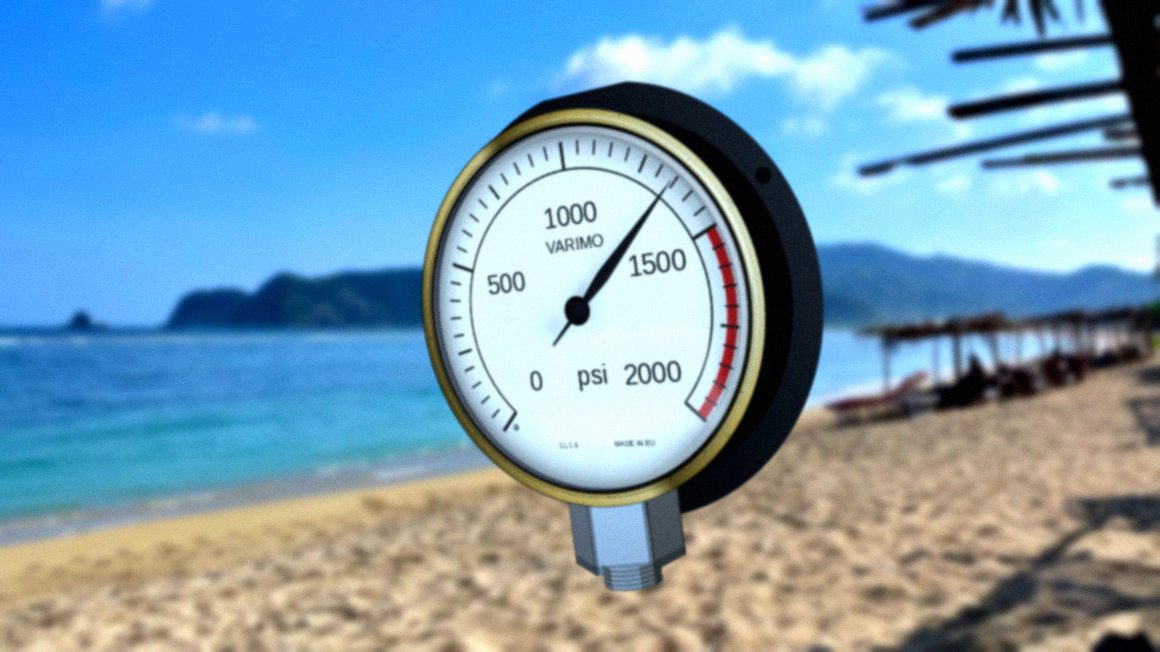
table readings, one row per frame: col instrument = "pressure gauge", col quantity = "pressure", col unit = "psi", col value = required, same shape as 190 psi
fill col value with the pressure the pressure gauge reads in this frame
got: 1350 psi
